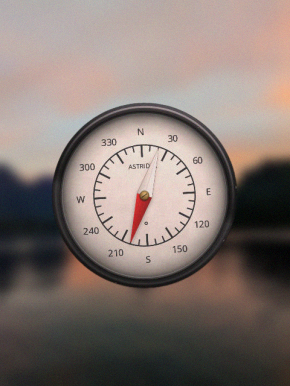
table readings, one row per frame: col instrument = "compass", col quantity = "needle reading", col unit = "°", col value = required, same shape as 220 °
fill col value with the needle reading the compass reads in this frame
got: 200 °
